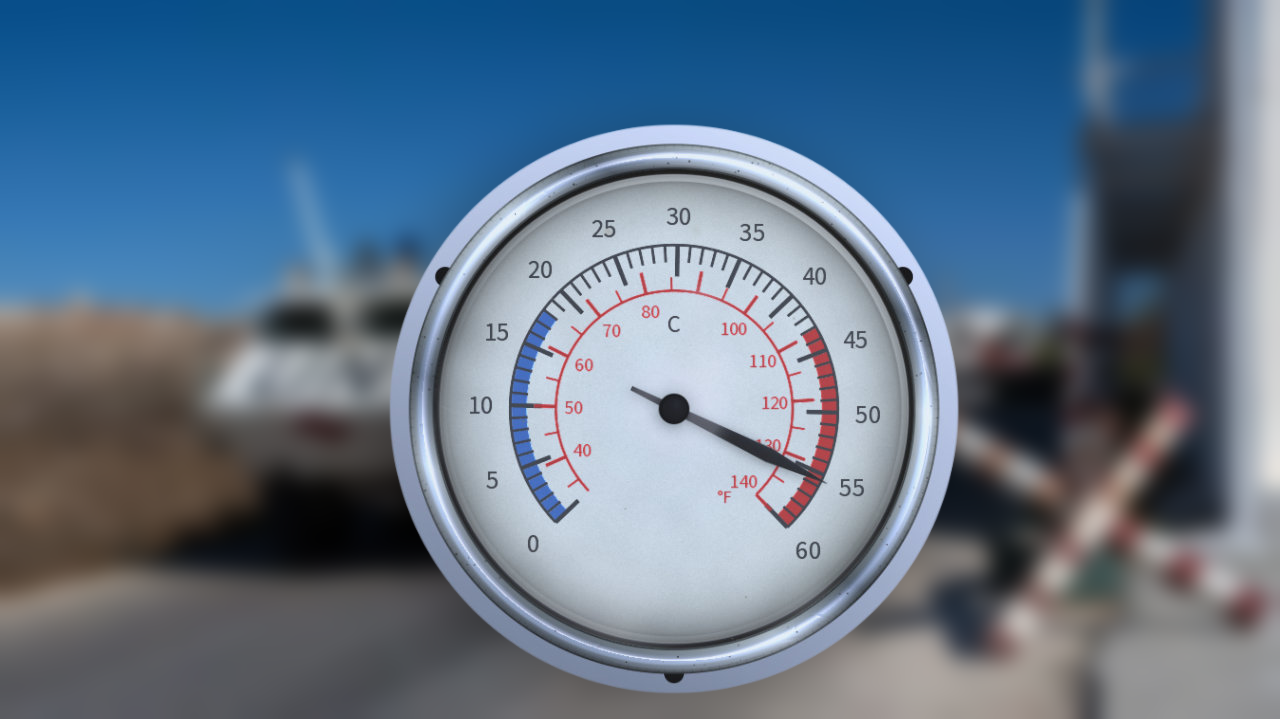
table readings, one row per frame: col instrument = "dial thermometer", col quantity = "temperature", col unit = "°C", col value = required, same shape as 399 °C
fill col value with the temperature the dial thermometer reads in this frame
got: 55.5 °C
